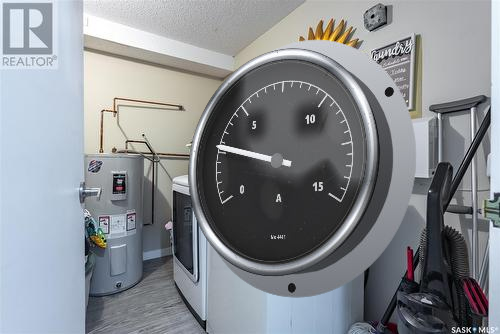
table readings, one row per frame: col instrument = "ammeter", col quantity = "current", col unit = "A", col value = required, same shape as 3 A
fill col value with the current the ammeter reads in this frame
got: 2.75 A
